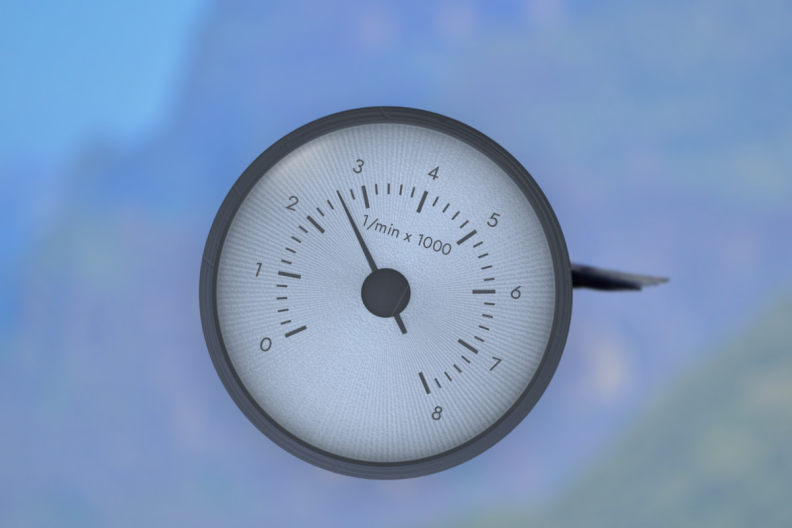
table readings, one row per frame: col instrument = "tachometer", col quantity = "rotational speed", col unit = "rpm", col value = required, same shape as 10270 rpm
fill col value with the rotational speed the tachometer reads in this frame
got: 2600 rpm
